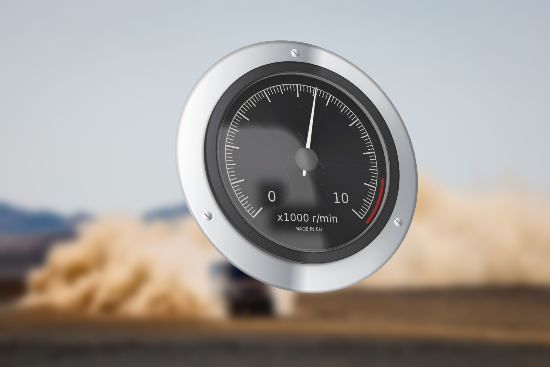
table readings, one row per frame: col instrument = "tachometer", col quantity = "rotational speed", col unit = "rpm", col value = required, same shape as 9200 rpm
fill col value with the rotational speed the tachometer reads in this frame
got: 5500 rpm
